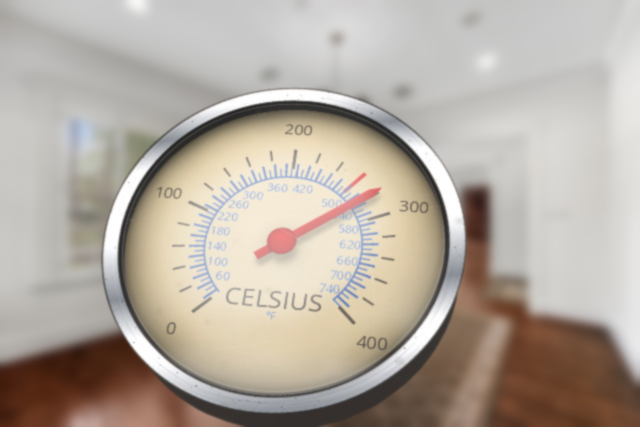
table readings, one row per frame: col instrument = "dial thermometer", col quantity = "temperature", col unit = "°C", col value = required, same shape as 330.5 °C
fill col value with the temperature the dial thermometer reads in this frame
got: 280 °C
